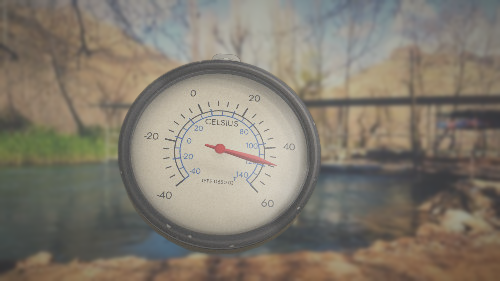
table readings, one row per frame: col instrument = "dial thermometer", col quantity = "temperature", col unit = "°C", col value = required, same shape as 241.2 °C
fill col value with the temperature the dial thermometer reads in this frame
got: 48 °C
